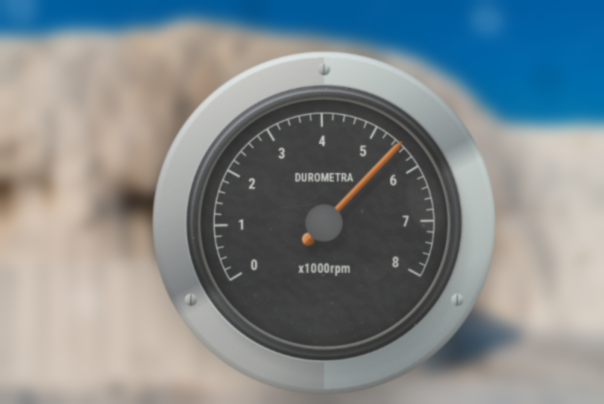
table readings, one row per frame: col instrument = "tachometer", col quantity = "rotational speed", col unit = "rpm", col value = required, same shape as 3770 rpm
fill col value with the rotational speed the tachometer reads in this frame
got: 5500 rpm
